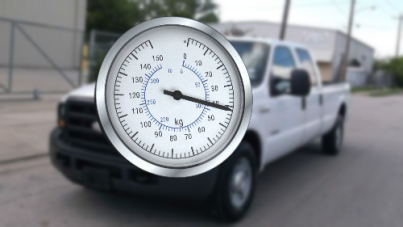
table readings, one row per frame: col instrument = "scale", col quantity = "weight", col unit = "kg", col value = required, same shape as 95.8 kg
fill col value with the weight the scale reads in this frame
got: 42 kg
